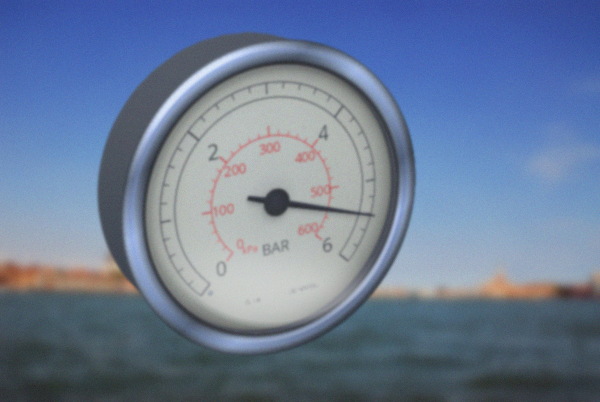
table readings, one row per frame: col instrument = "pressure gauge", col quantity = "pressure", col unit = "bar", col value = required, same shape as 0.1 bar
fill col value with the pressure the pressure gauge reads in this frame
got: 5.4 bar
